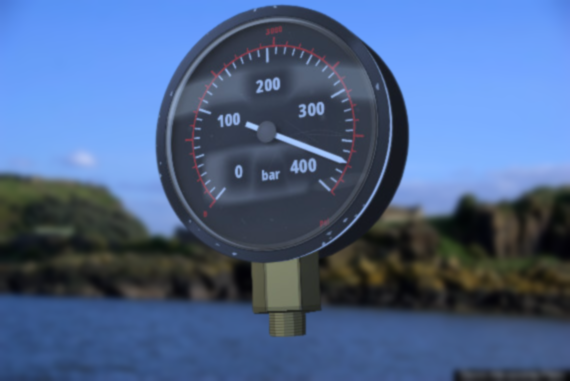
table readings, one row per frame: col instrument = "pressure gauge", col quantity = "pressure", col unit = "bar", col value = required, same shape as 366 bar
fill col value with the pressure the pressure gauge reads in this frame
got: 370 bar
